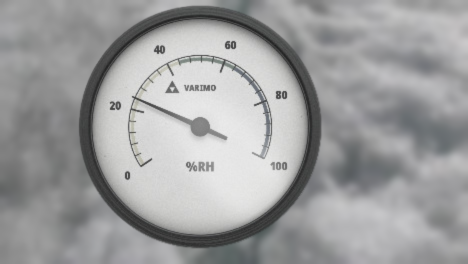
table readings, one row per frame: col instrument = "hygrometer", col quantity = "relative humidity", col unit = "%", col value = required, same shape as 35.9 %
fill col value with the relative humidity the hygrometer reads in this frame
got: 24 %
